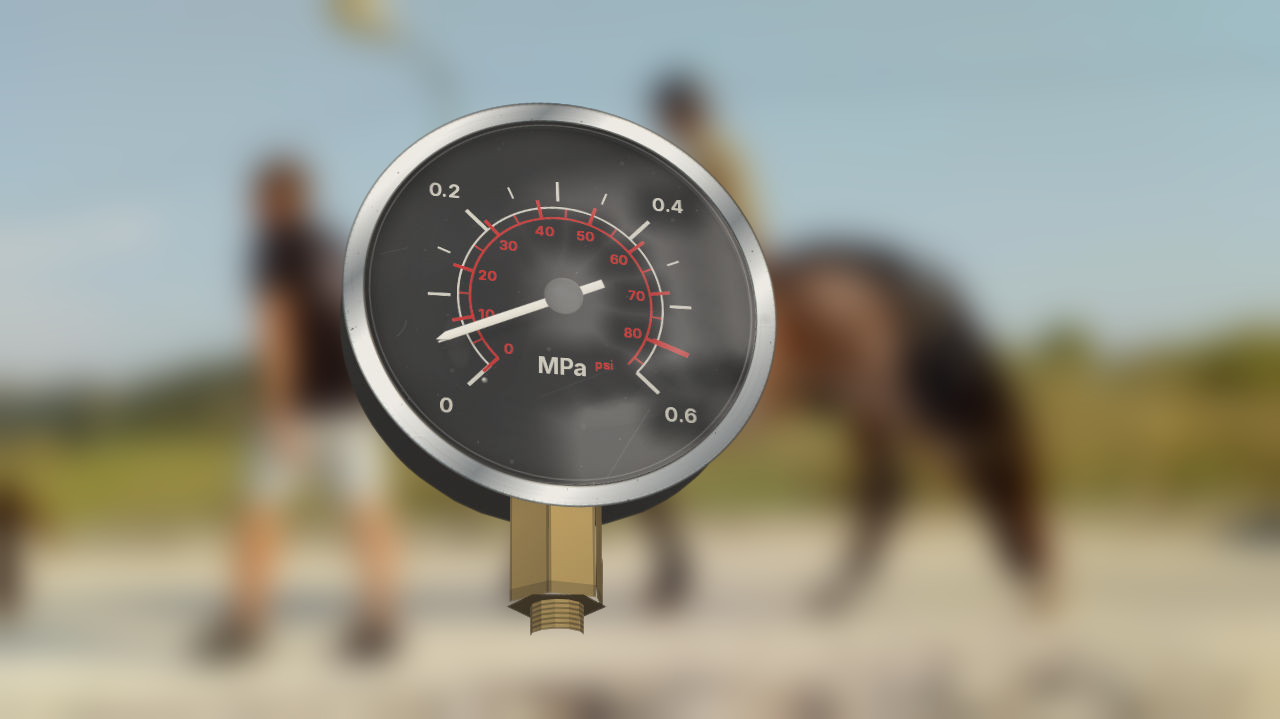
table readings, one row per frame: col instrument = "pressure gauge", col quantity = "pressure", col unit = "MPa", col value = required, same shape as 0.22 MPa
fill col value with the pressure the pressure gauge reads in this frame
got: 0.05 MPa
